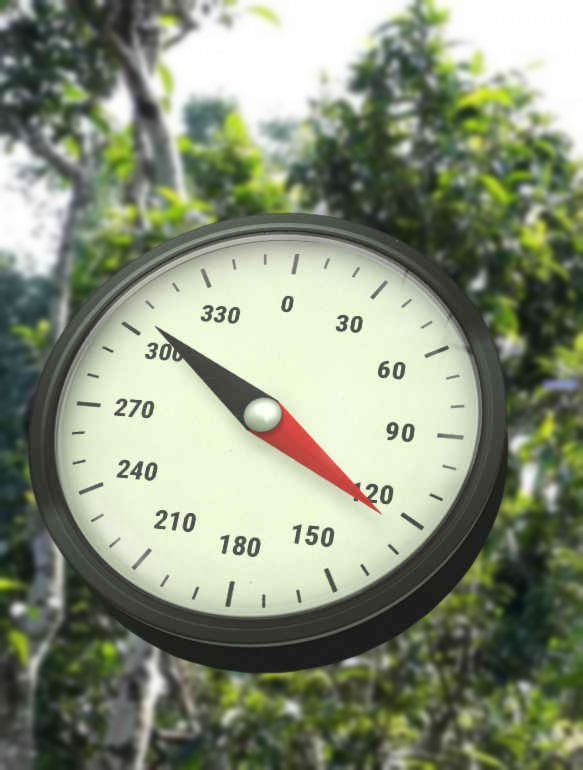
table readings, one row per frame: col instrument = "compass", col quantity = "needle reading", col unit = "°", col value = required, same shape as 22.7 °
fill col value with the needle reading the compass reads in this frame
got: 125 °
